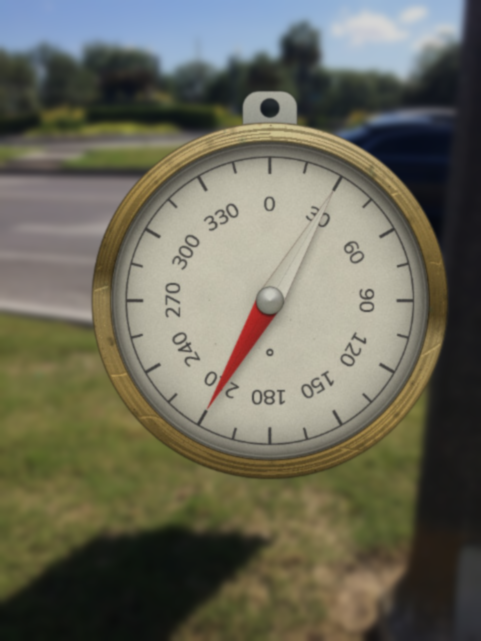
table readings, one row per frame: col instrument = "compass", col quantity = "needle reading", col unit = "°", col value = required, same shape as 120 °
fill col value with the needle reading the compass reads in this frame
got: 210 °
